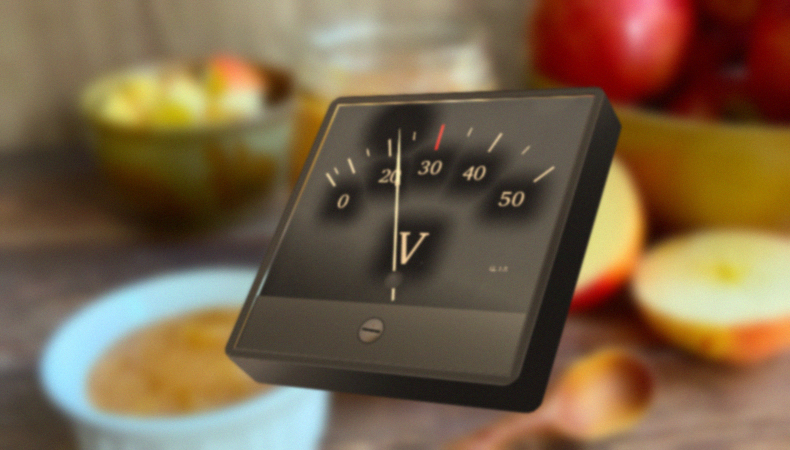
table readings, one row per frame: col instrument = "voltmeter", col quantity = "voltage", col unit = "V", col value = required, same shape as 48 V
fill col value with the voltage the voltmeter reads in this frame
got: 22.5 V
